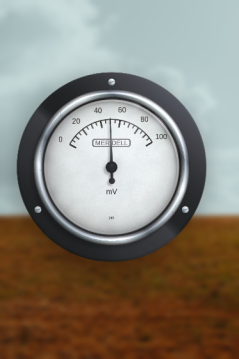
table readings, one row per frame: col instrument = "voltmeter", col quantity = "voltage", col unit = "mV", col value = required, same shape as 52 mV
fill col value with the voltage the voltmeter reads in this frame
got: 50 mV
